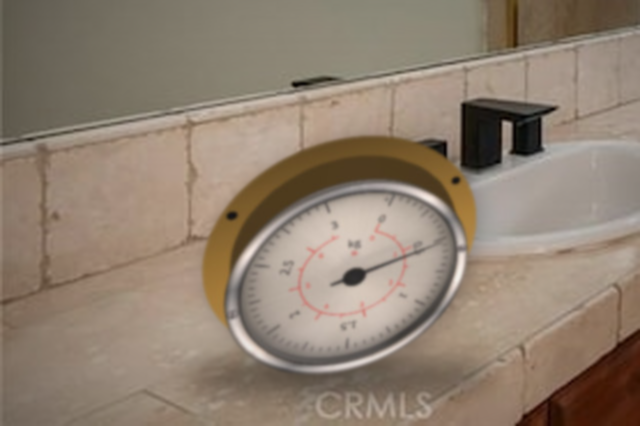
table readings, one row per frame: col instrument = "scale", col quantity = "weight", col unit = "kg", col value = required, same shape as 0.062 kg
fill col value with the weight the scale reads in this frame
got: 0.5 kg
